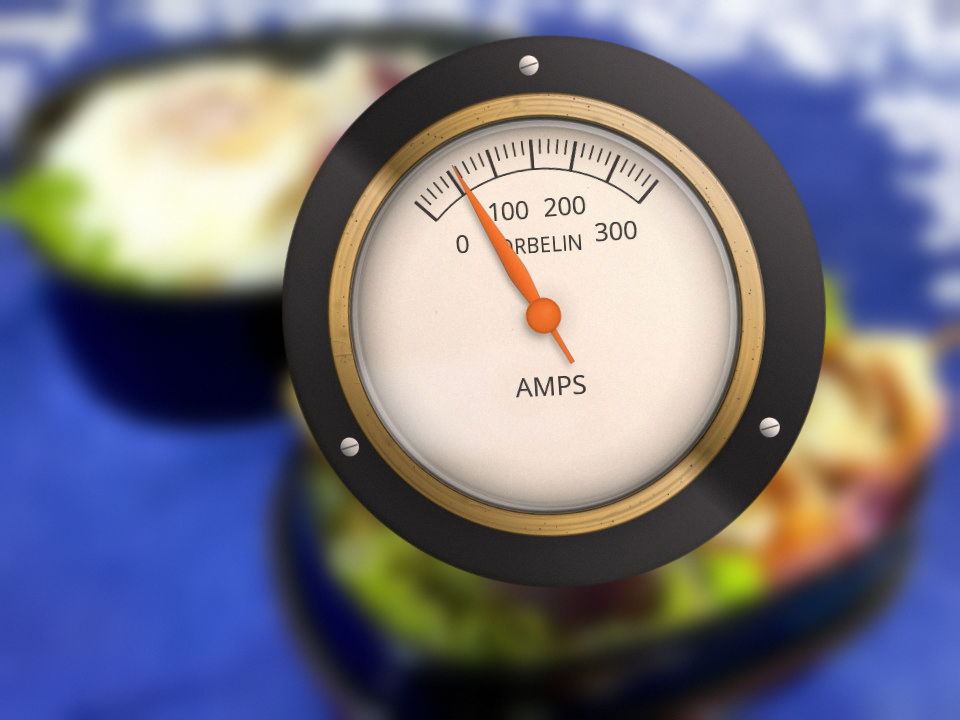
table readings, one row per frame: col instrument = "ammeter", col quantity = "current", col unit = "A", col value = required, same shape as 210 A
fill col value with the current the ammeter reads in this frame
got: 60 A
